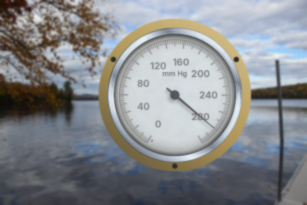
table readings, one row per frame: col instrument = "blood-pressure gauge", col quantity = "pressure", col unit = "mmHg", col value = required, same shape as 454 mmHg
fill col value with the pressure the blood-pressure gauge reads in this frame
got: 280 mmHg
